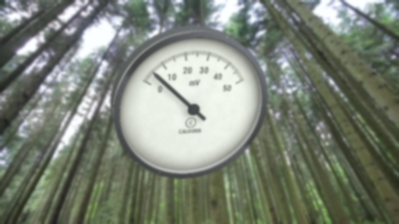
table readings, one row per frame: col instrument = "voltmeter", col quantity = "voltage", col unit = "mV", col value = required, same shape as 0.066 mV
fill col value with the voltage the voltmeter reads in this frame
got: 5 mV
